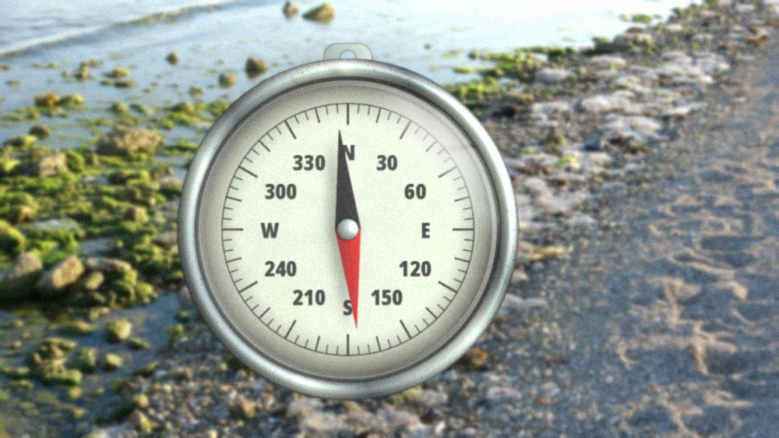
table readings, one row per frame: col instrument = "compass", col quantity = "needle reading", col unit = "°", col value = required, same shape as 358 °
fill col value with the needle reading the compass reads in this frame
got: 175 °
